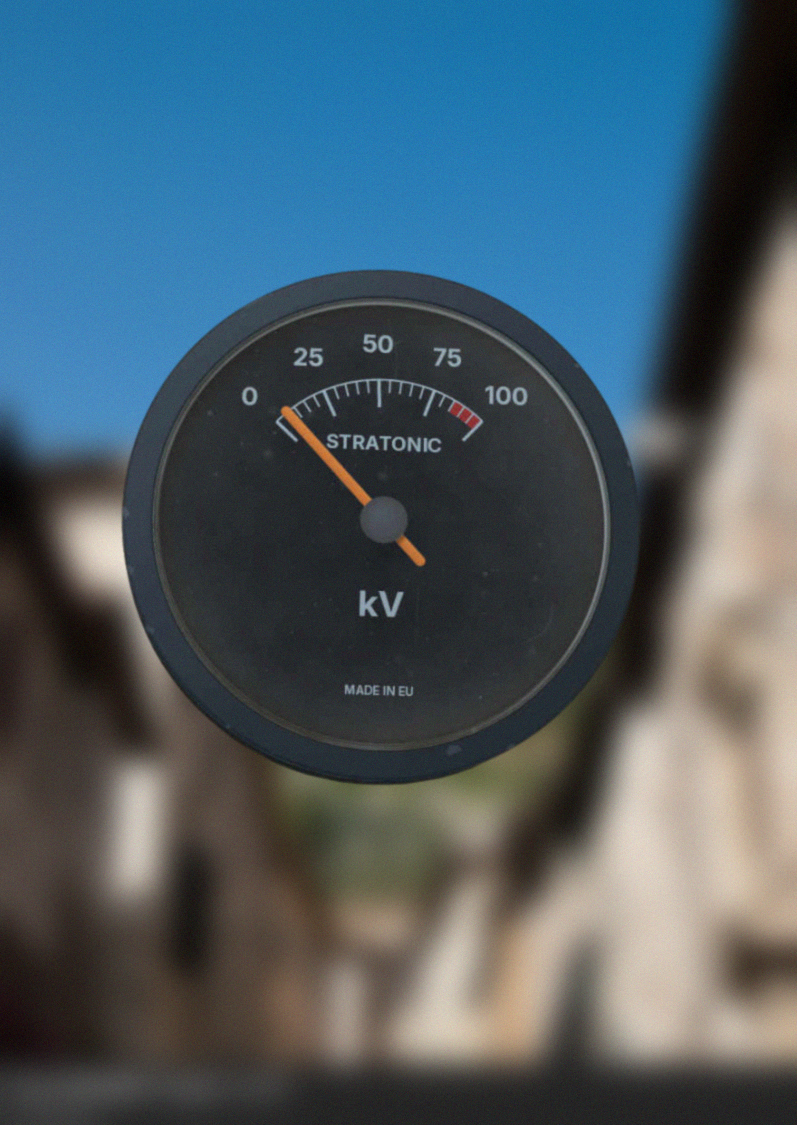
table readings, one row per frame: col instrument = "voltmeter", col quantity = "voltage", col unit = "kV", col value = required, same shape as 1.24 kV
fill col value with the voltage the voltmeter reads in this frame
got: 5 kV
